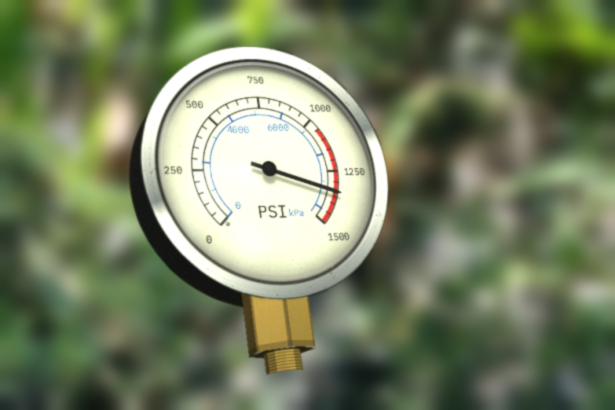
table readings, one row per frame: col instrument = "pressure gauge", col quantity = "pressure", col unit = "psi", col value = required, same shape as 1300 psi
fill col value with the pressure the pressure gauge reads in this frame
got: 1350 psi
